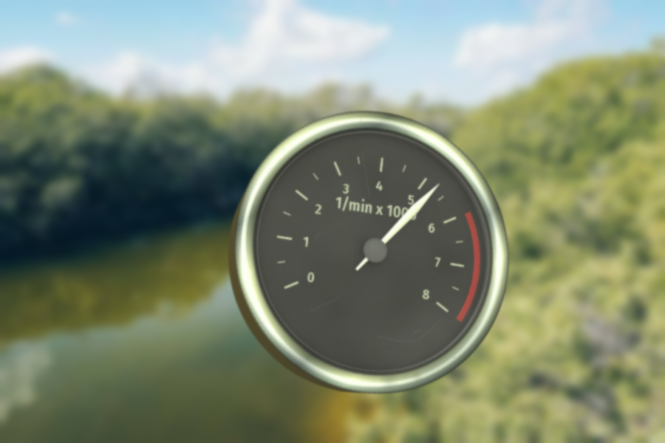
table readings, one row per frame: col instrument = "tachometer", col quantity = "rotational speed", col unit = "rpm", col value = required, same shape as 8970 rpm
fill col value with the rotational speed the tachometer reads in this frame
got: 5250 rpm
